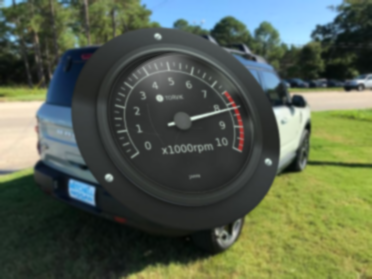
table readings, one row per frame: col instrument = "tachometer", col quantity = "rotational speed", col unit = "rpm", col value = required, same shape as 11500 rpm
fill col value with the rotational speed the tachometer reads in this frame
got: 8250 rpm
